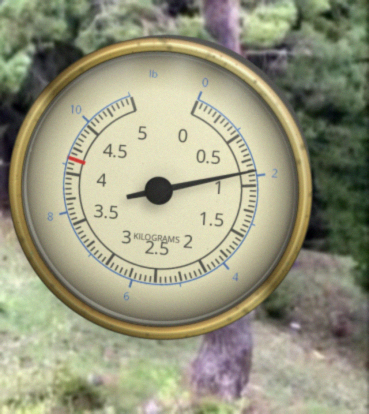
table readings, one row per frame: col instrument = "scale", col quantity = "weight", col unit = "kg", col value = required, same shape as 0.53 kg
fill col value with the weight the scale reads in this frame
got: 0.85 kg
